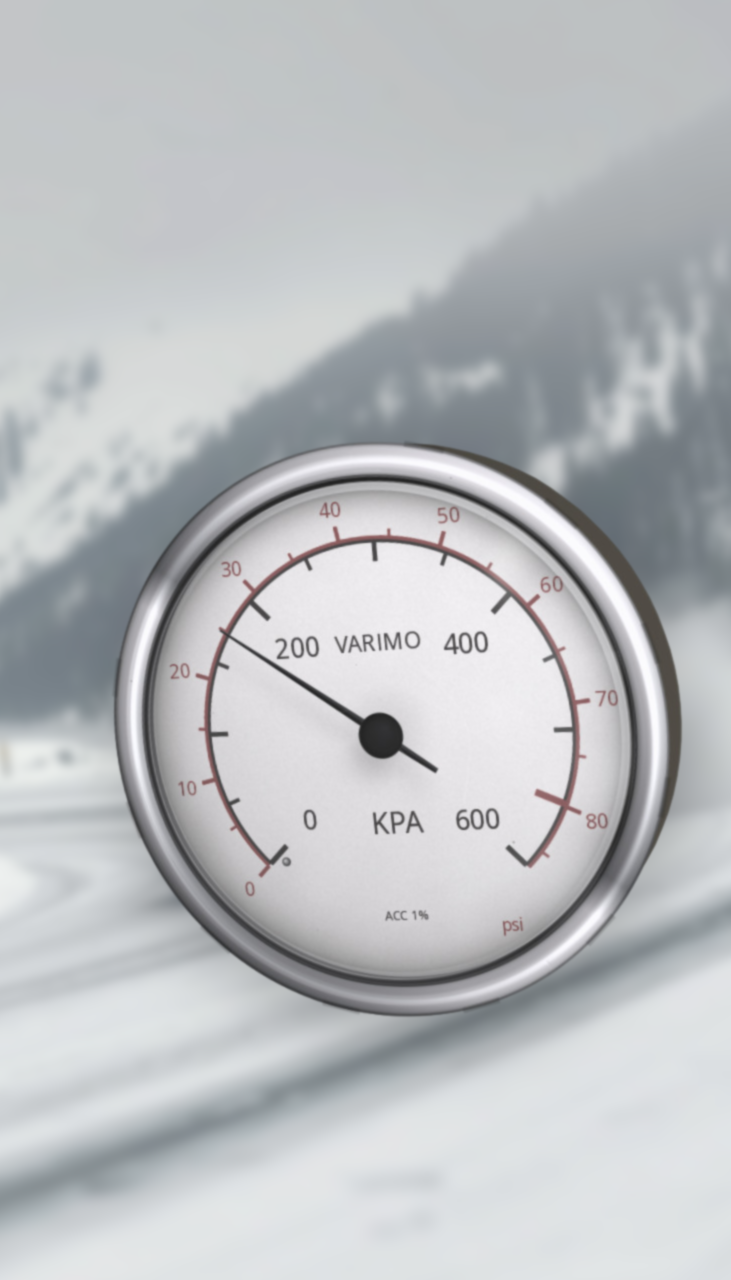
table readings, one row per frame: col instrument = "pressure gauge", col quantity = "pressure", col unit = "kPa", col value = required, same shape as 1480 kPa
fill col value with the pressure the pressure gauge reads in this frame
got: 175 kPa
